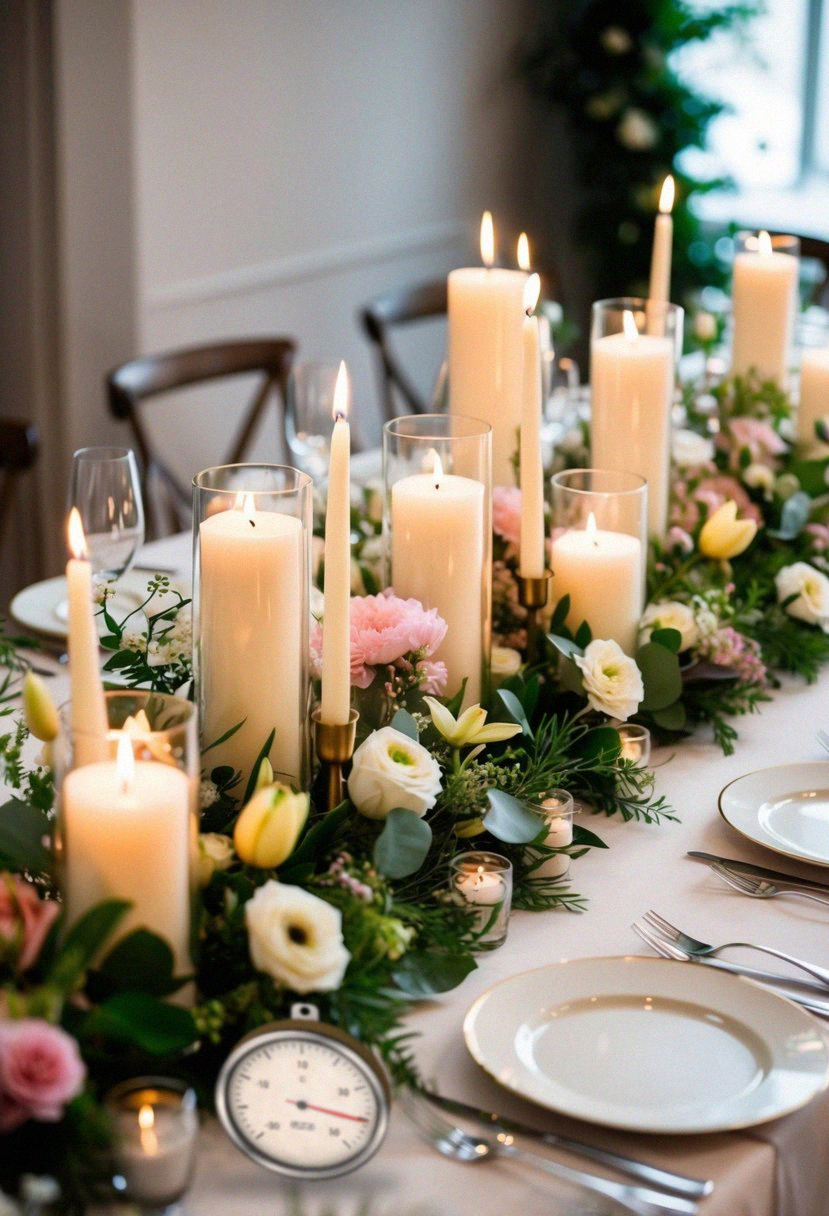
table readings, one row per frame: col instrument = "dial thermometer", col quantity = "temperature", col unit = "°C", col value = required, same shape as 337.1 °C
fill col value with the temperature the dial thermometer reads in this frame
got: 40 °C
